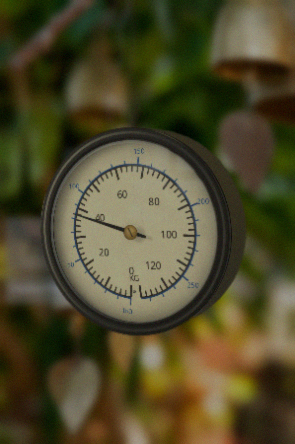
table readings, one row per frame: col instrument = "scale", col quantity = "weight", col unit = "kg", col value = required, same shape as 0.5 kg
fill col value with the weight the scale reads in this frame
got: 38 kg
